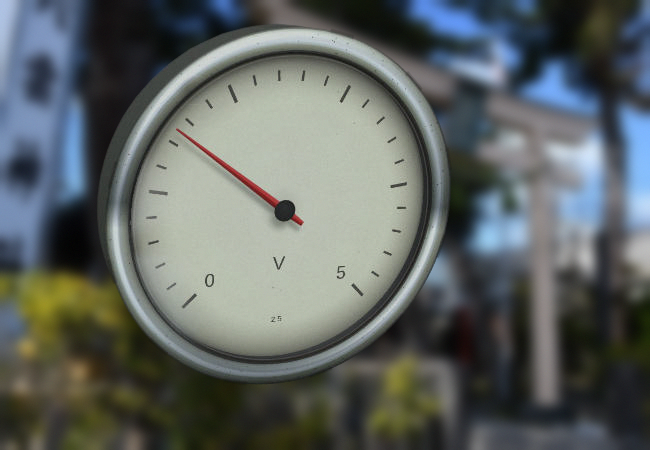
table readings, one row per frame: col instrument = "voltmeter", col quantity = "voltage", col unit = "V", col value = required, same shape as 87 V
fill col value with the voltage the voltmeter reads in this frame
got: 1.5 V
